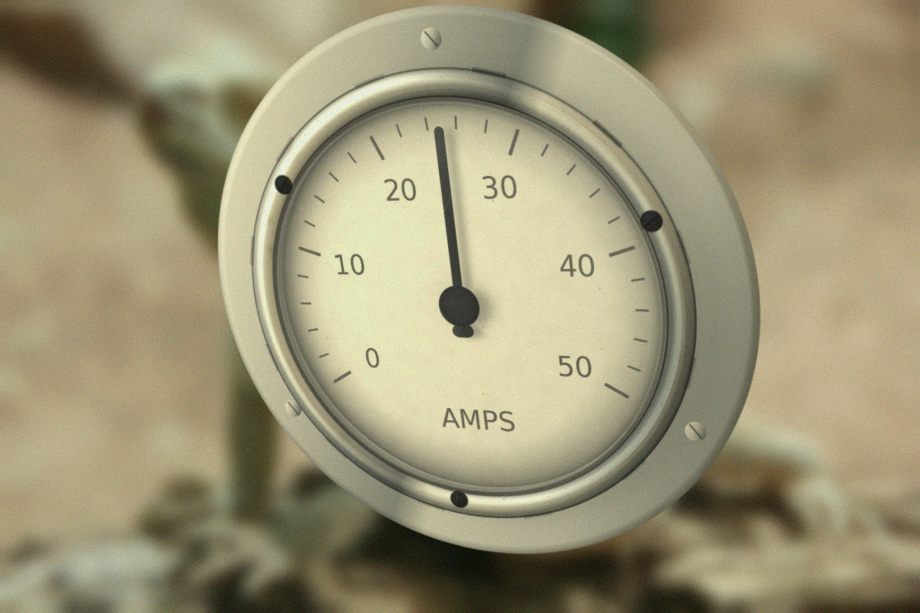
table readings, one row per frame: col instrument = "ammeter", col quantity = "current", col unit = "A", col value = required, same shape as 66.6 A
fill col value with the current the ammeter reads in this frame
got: 25 A
